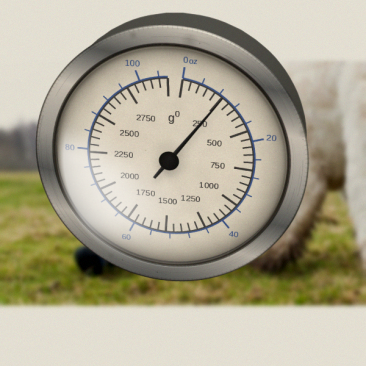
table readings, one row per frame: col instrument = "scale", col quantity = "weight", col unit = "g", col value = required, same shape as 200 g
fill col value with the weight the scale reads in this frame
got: 250 g
